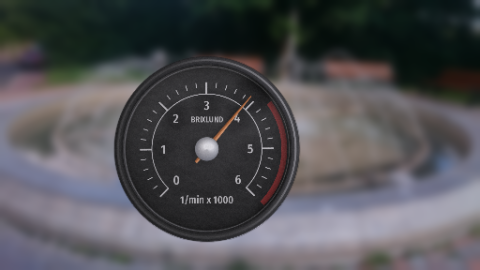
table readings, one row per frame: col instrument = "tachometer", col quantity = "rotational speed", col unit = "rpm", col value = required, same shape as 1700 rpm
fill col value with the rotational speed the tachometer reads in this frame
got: 3900 rpm
